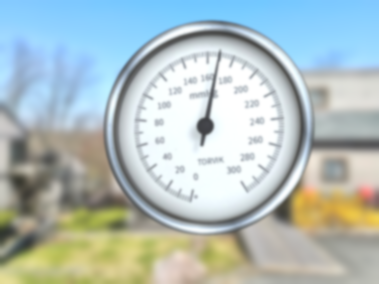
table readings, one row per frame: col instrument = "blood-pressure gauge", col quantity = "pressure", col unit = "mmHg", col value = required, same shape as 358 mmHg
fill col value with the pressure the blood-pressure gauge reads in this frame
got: 170 mmHg
